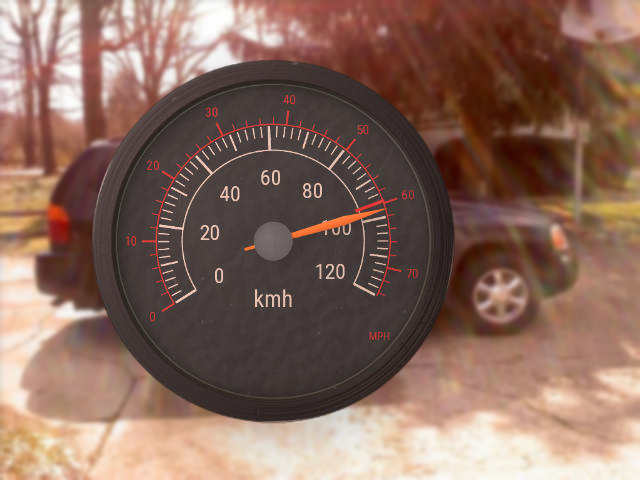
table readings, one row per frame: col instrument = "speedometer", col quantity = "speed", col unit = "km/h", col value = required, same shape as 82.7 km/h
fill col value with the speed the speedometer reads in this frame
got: 98 km/h
